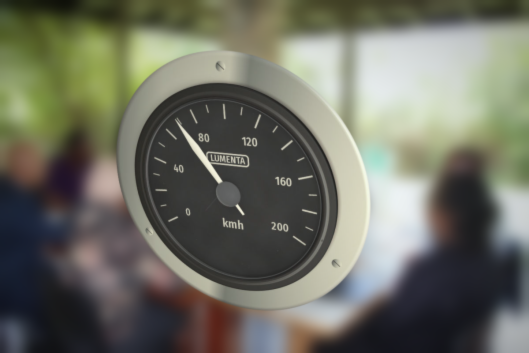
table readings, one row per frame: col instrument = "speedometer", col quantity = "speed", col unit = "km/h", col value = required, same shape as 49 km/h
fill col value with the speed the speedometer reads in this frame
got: 70 km/h
